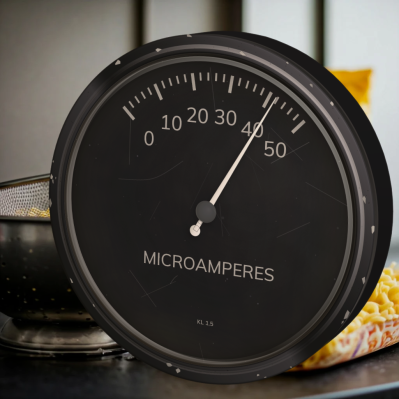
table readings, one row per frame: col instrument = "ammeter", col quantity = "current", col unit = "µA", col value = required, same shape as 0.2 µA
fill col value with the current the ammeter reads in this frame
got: 42 µA
